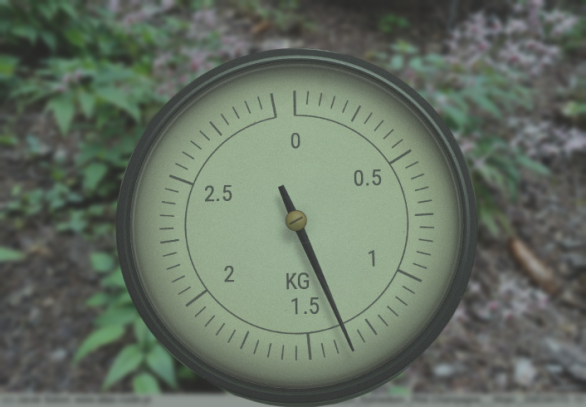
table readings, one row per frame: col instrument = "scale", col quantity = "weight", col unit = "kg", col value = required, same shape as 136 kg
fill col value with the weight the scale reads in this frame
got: 1.35 kg
